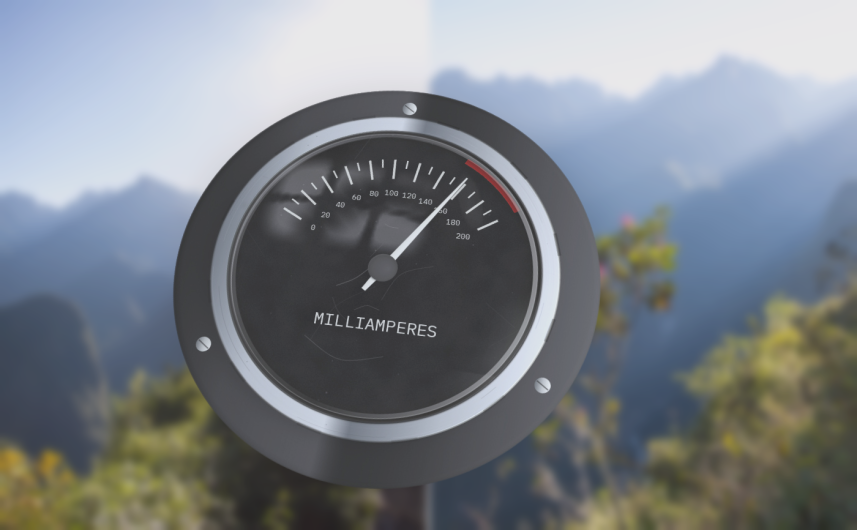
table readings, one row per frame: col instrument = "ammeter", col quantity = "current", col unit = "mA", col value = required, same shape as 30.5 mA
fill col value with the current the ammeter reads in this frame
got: 160 mA
